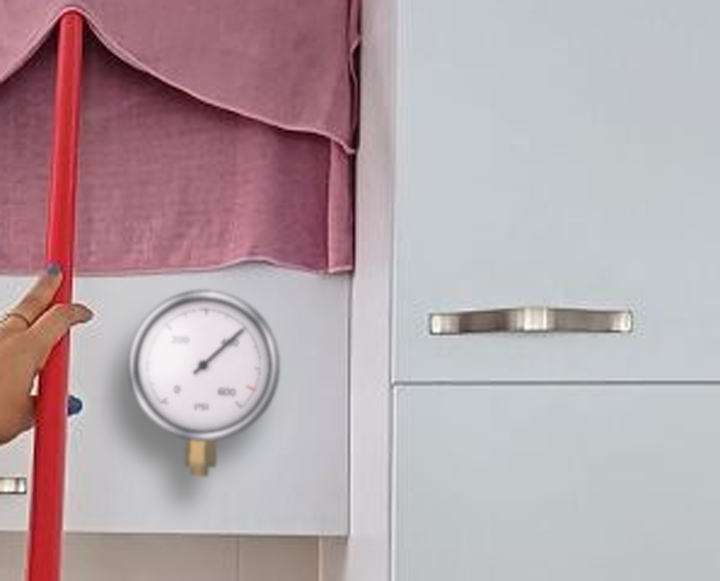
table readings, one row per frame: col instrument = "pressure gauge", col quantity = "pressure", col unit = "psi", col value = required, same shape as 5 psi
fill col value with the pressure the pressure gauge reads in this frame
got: 400 psi
